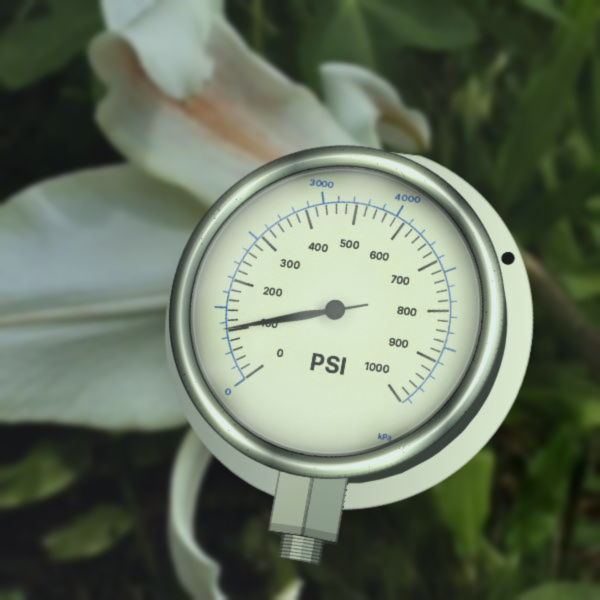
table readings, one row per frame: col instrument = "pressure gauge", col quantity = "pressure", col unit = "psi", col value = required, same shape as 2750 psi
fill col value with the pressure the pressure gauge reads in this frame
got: 100 psi
